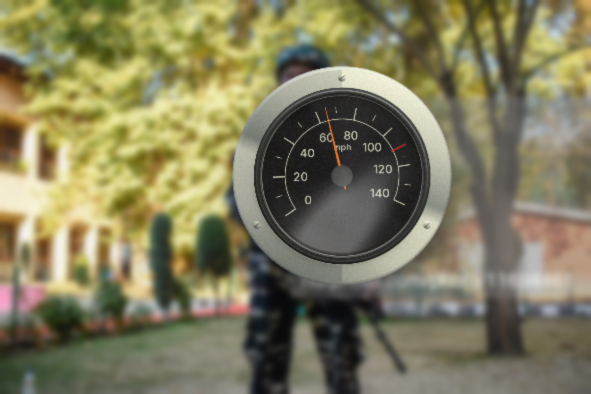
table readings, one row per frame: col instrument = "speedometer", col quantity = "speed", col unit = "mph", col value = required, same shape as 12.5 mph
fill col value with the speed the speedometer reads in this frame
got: 65 mph
